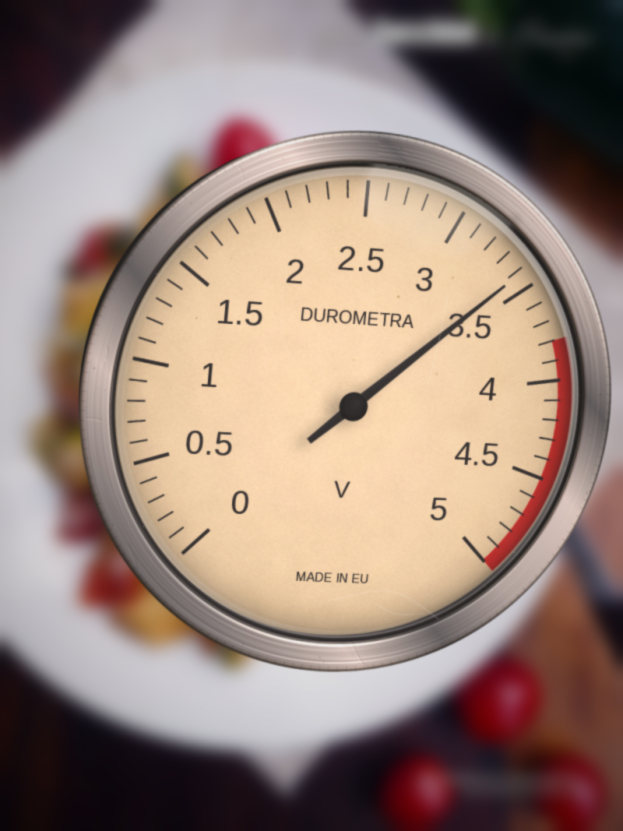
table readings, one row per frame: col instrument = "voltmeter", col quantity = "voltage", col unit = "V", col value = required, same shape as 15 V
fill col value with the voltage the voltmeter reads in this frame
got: 3.4 V
